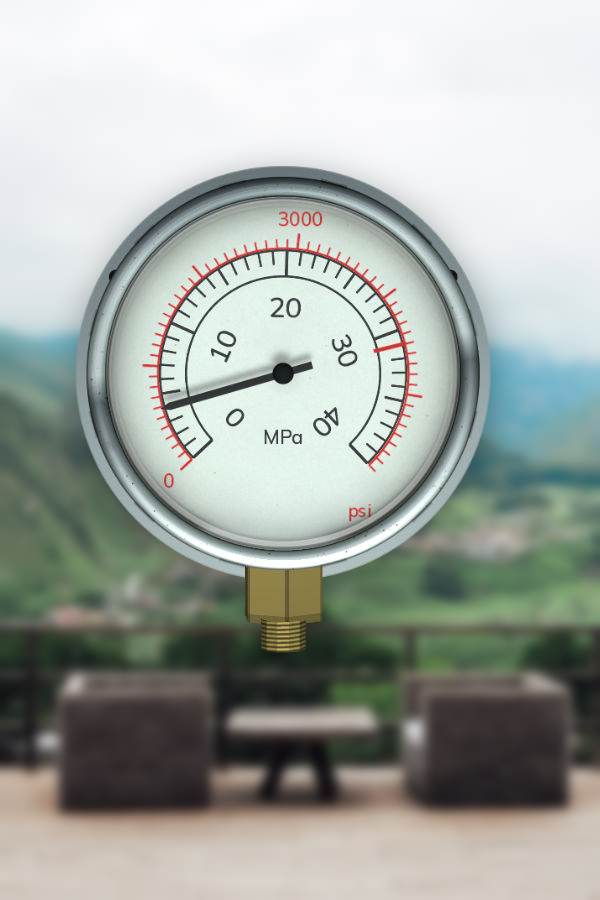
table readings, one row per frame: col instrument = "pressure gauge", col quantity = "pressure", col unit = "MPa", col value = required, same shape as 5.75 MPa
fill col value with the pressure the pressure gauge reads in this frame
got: 4 MPa
